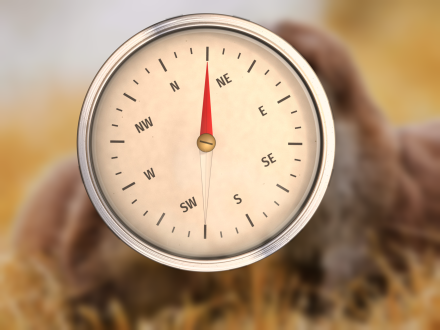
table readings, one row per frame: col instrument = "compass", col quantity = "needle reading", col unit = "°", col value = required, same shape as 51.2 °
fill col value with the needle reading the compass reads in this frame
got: 30 °
